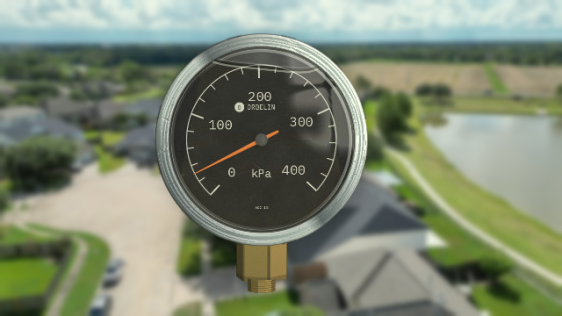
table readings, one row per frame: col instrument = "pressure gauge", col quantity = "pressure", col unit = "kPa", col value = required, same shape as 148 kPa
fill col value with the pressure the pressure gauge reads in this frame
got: 30 kPa
